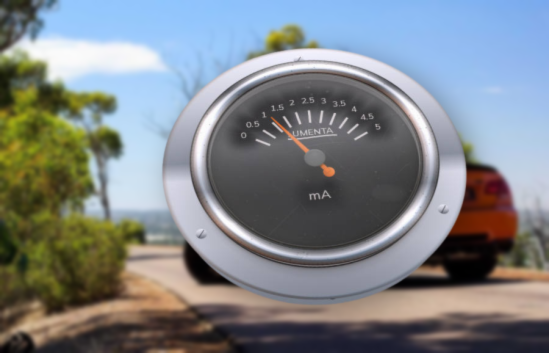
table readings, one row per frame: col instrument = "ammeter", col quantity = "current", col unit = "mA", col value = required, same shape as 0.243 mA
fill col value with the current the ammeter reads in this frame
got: 1 mA
